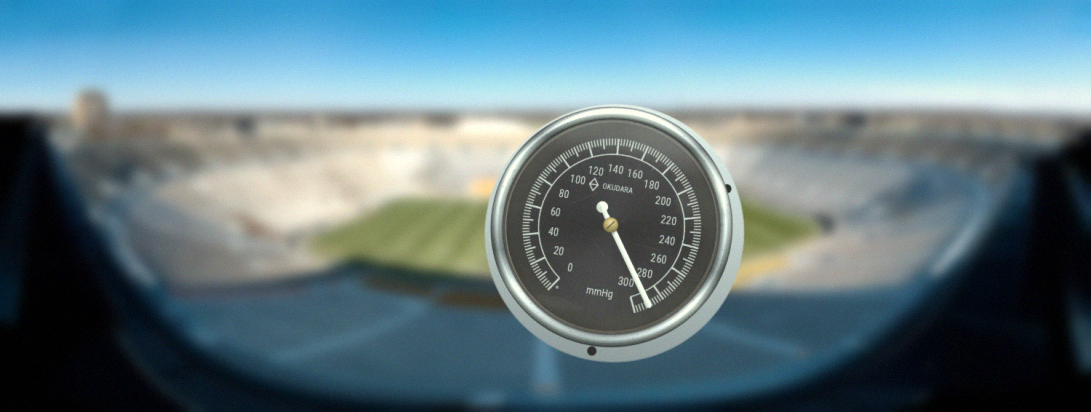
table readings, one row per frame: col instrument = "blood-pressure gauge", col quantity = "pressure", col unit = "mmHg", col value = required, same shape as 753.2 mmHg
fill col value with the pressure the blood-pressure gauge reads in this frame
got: 290 mmHg
